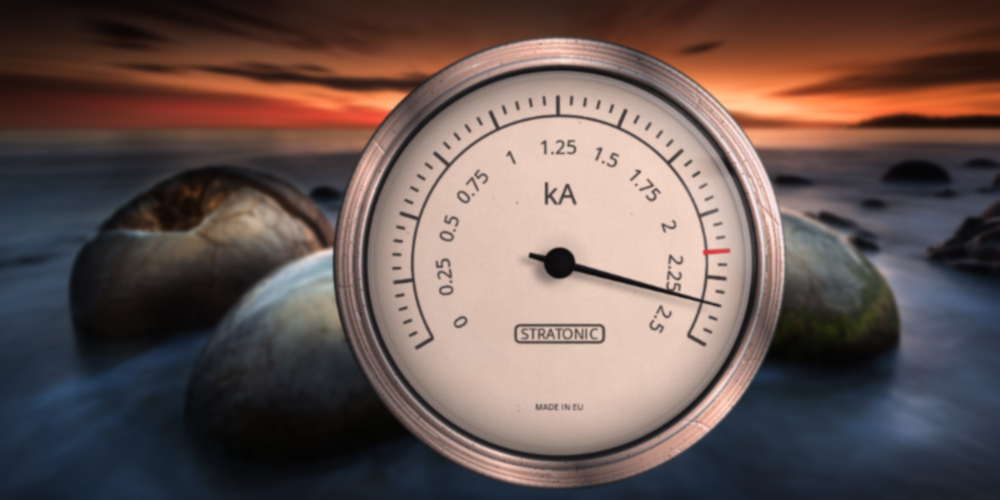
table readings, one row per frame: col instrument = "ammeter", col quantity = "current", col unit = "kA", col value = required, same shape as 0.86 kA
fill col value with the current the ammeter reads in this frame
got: 2.35 kA
